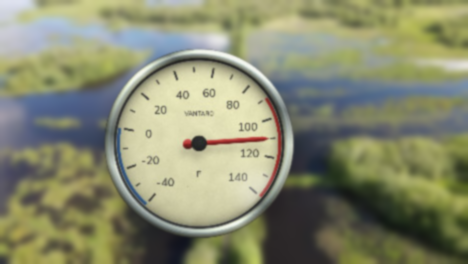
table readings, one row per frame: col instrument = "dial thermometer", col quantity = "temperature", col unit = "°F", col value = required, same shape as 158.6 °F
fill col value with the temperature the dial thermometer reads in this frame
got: 110 °F
